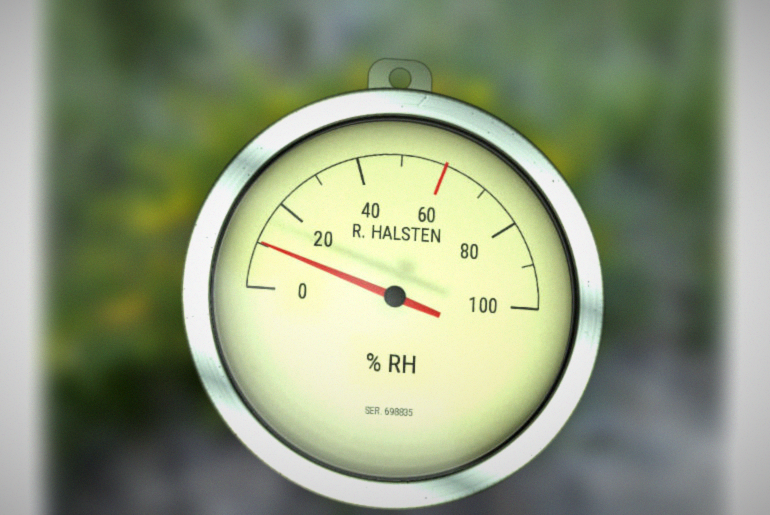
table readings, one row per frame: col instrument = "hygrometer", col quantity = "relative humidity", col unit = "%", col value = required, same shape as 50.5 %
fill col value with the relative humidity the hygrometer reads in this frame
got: 10 %
